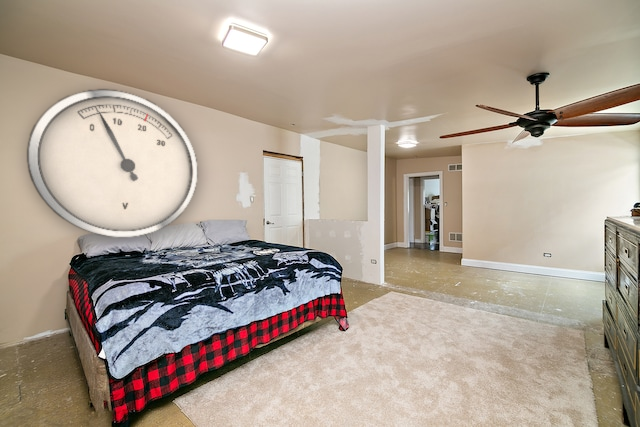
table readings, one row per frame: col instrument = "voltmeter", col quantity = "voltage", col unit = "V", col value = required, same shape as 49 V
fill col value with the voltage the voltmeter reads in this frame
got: 5 V
